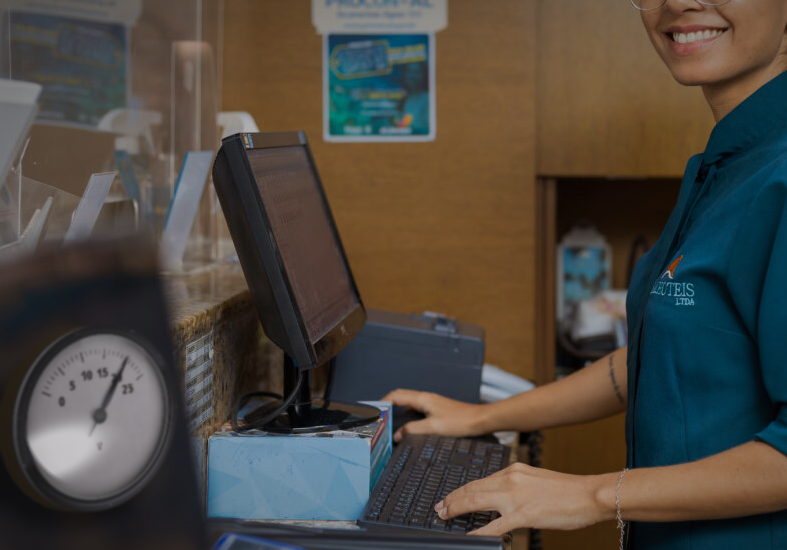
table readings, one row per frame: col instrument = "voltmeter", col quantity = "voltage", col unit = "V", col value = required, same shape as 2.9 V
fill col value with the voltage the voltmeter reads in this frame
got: 20 V
